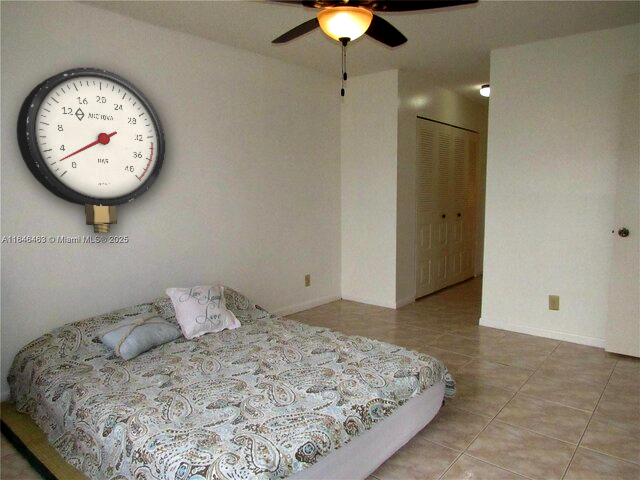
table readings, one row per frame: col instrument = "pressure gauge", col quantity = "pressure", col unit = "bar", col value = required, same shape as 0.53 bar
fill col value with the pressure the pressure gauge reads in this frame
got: 2 bar
